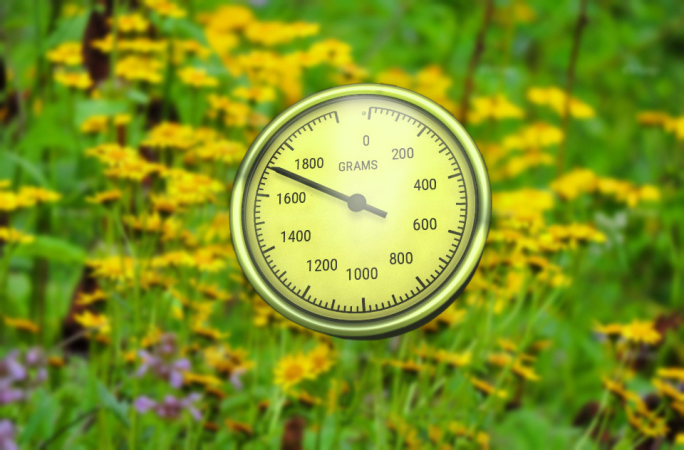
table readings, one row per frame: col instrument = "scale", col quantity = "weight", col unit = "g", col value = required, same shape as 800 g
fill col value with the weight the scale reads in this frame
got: 1700 g
